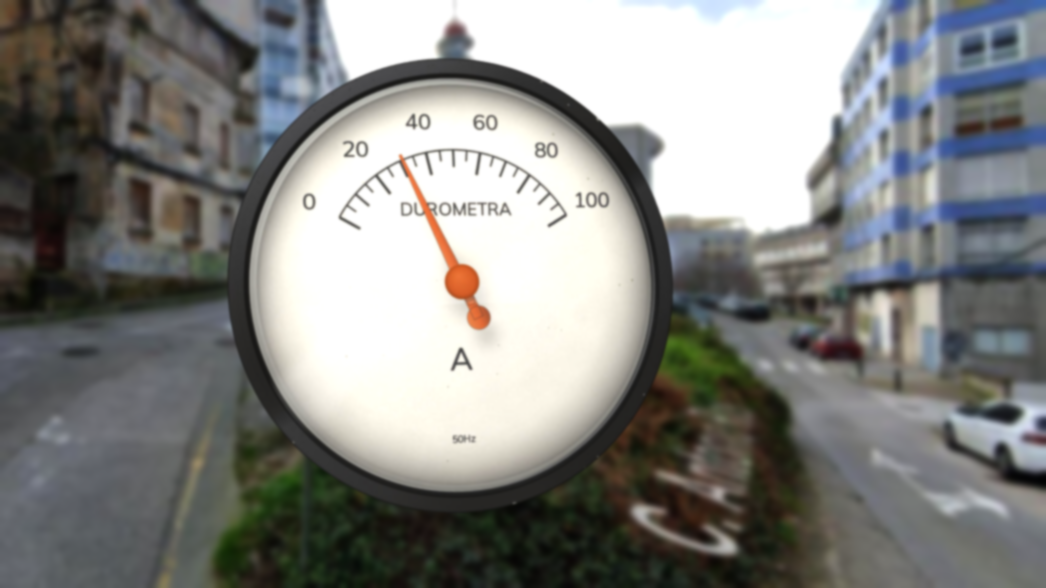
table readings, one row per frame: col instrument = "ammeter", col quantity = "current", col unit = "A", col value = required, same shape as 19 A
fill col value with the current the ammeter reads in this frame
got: 30 A
